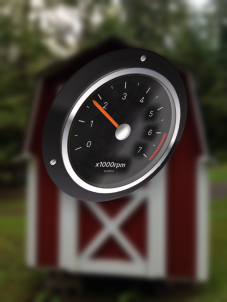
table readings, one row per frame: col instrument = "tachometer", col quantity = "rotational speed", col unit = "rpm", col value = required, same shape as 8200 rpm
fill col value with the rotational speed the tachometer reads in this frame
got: 1750 rpm
